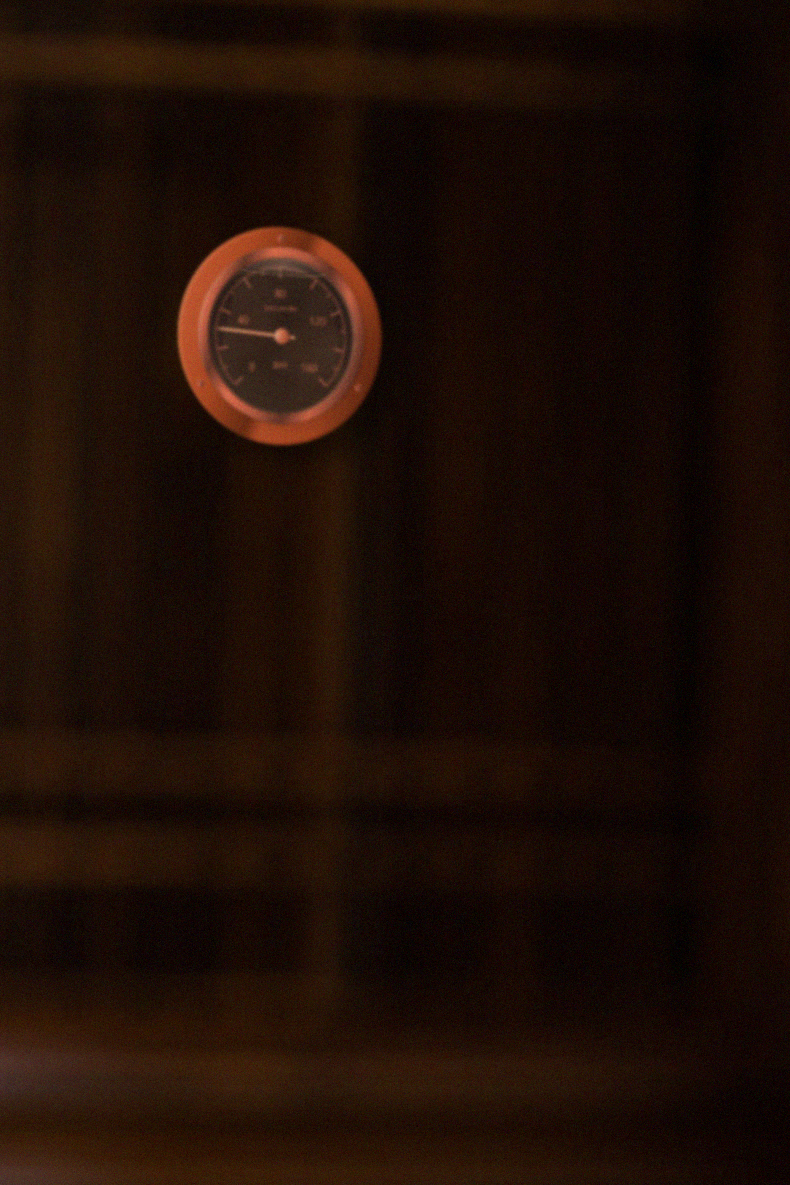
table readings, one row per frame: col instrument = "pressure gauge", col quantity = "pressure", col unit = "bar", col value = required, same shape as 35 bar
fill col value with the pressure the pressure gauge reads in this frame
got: 30 bar
